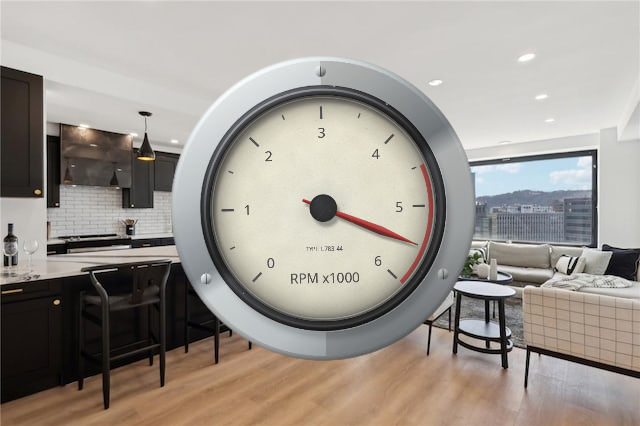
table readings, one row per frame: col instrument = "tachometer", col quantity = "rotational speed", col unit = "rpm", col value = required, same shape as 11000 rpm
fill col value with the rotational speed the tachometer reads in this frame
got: 5500 rpm
